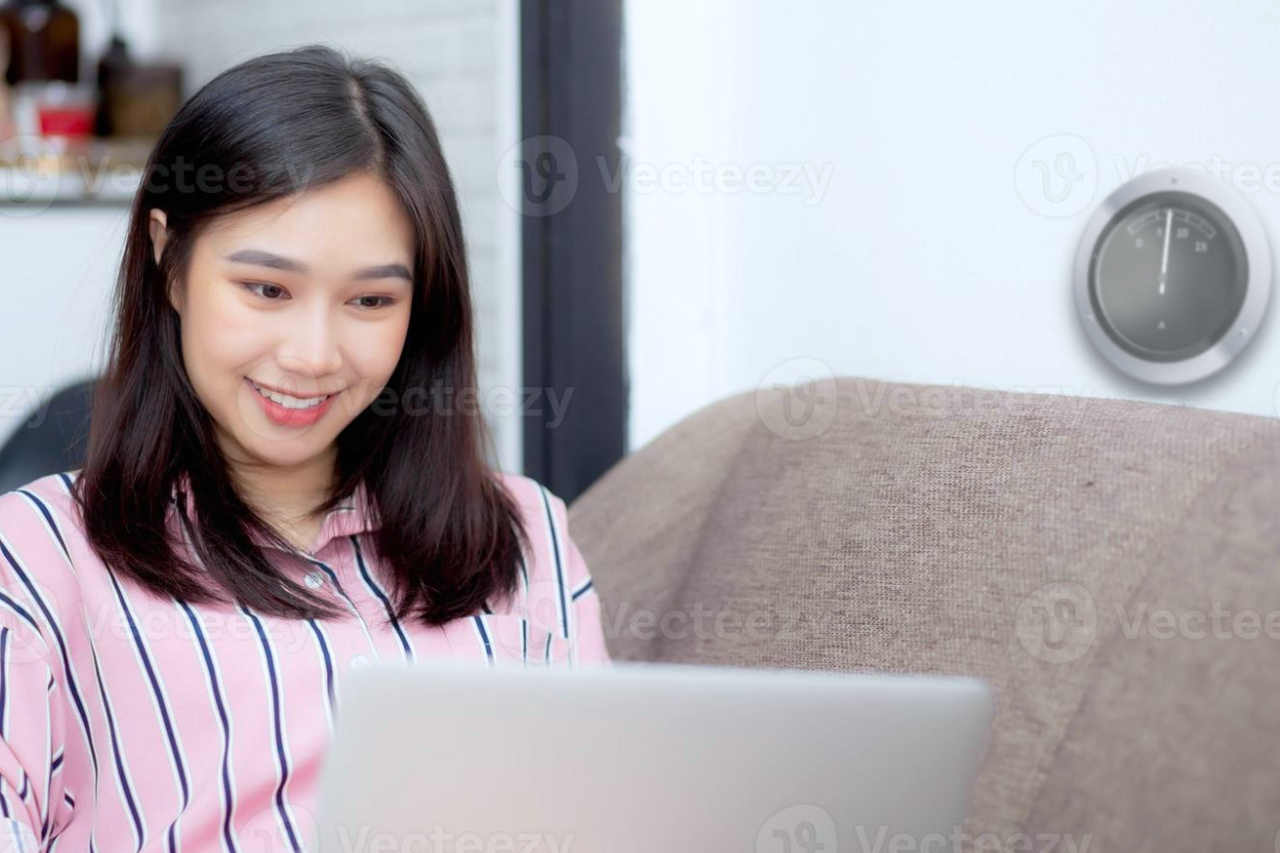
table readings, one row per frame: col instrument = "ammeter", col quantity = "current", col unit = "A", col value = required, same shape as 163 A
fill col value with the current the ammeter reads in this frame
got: 7.5 A
